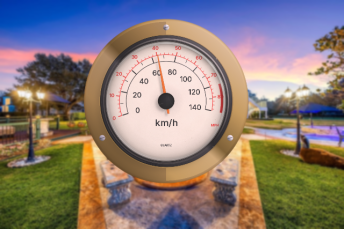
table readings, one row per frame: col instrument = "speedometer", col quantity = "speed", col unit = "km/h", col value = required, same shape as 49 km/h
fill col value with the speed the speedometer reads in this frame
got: 65 km/h
